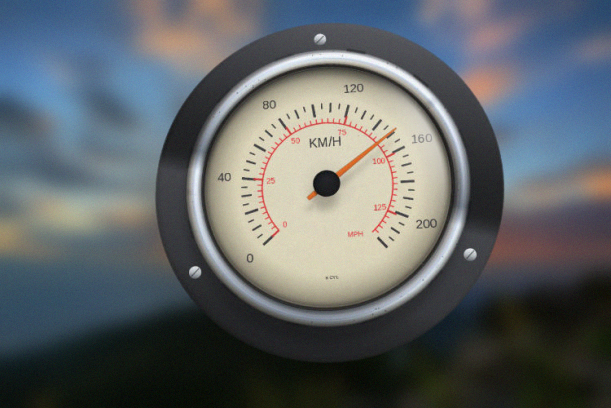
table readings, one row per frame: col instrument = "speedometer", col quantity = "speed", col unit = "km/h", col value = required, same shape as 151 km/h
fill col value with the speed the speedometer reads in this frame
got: 150 km/h
